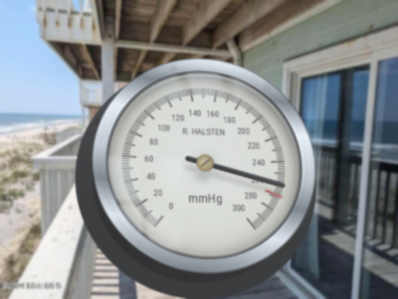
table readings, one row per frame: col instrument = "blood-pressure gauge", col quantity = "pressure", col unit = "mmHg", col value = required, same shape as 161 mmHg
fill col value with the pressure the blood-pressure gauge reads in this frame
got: 260 mmHg
